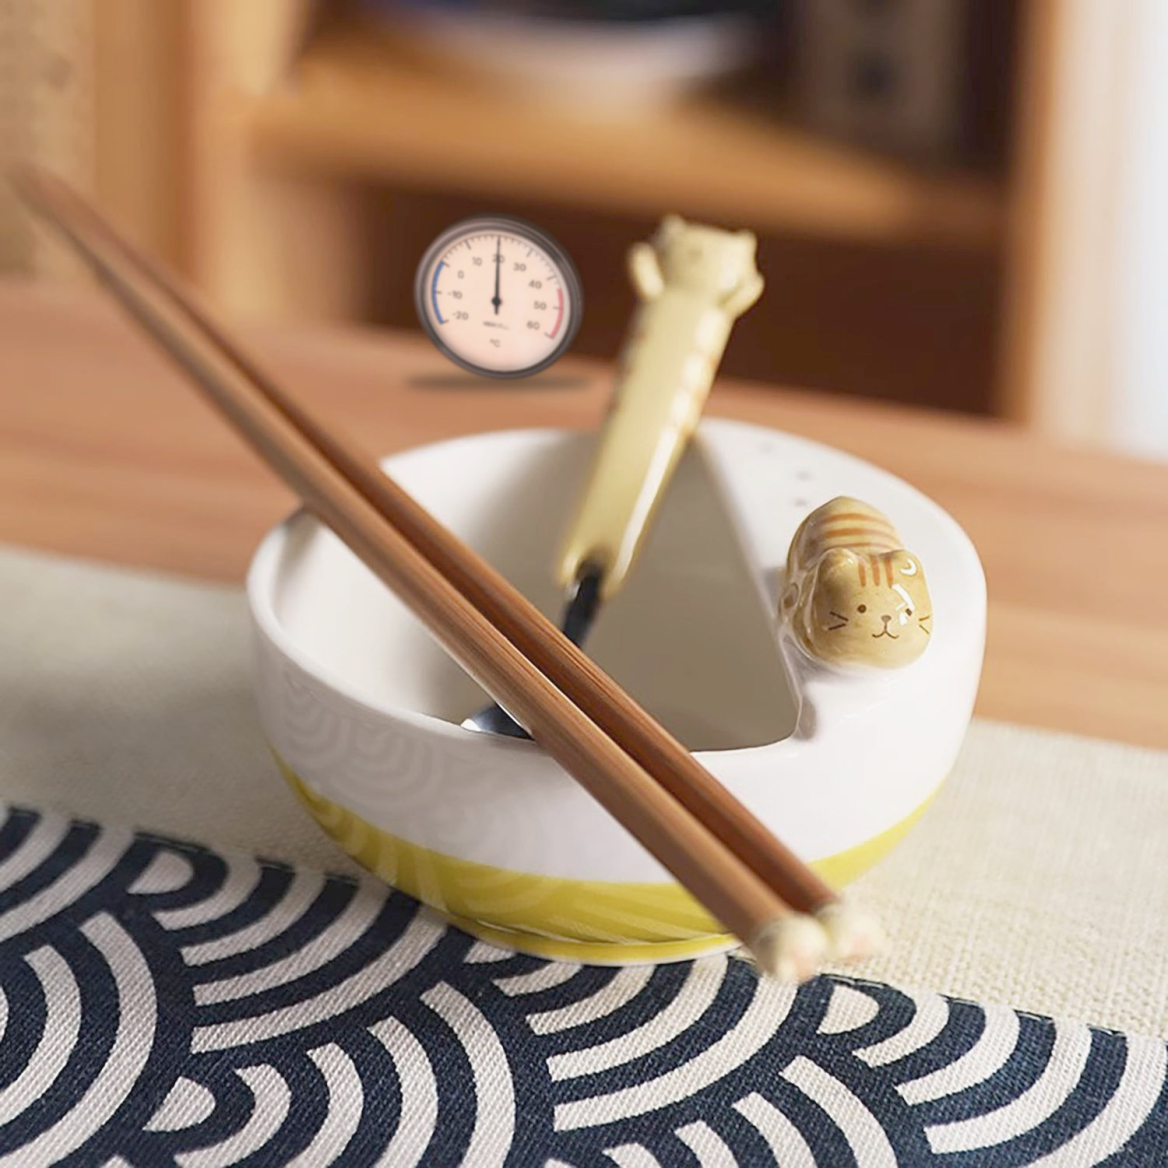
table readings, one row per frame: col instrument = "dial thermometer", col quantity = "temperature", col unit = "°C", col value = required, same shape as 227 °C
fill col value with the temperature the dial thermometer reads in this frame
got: 20 °C
